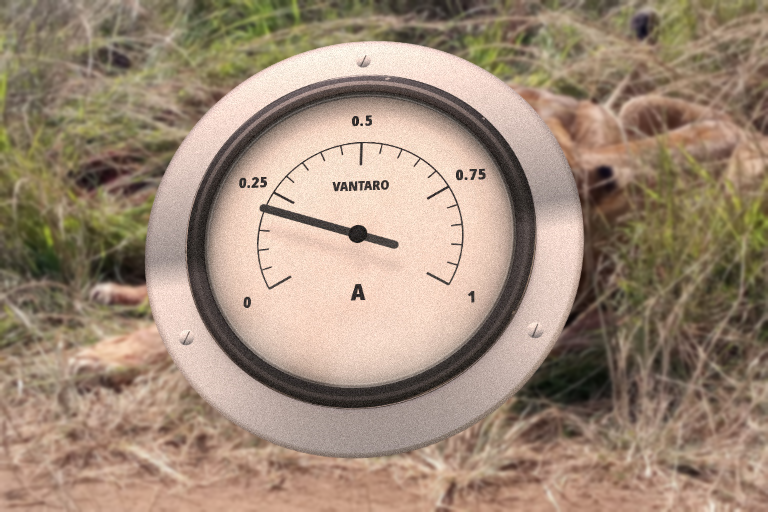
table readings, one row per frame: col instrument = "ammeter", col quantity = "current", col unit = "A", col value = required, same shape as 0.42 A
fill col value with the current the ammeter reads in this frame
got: 0.2 A
